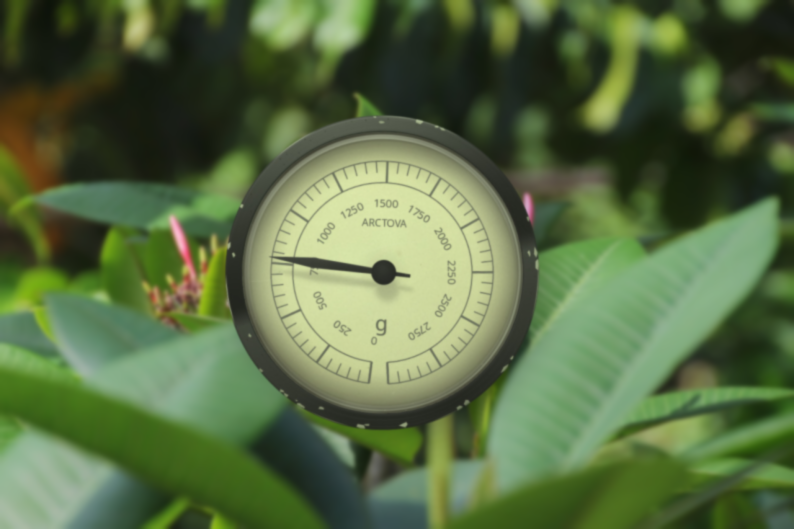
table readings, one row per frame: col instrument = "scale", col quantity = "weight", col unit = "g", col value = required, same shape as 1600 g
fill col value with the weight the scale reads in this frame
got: 775 g
